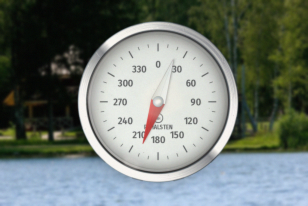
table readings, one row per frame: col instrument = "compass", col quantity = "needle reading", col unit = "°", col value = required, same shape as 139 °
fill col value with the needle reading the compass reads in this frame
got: 200 °
